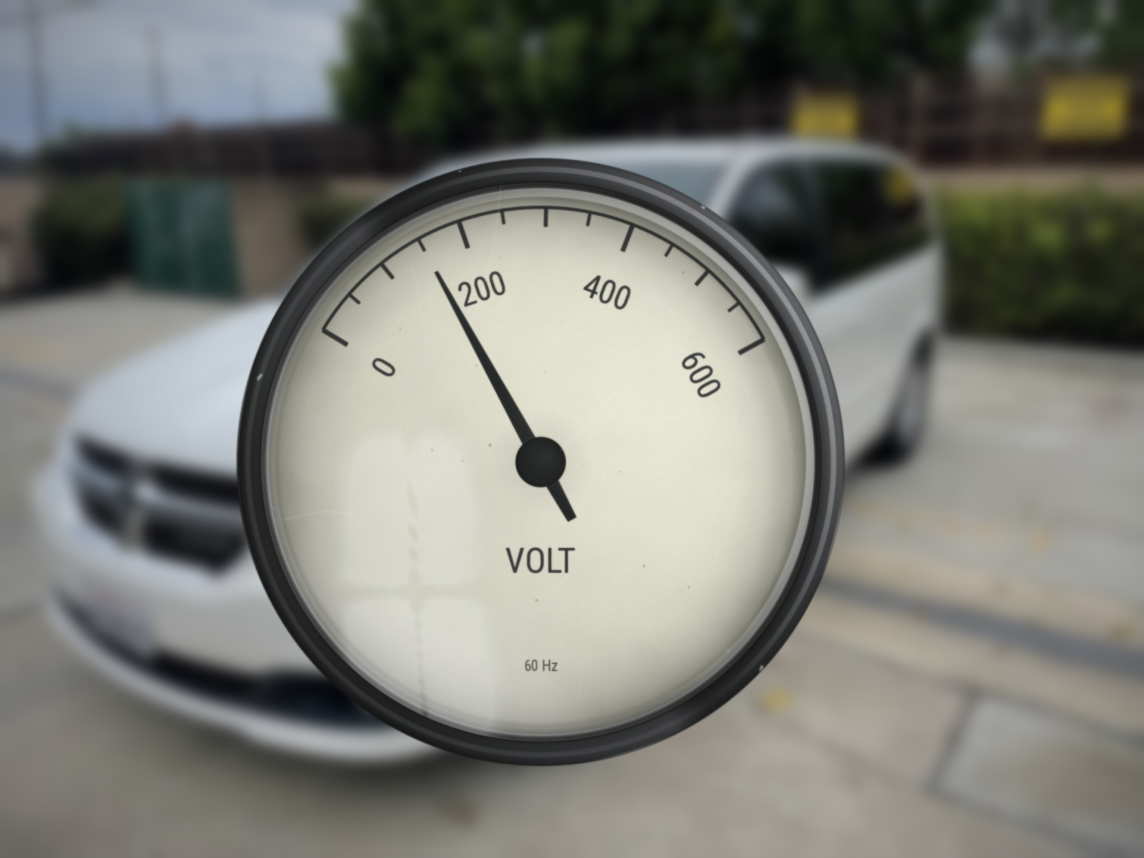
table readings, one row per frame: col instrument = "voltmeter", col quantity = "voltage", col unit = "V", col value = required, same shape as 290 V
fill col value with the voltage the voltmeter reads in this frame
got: 150 V
